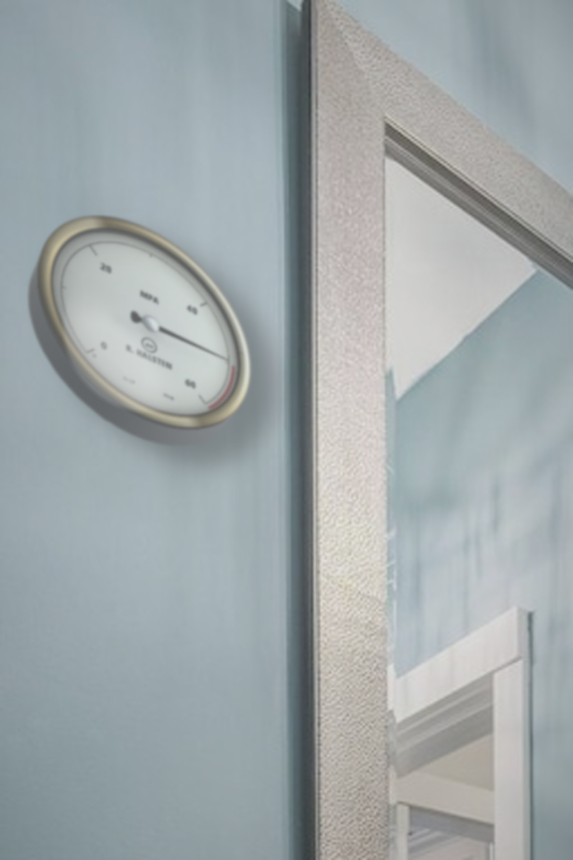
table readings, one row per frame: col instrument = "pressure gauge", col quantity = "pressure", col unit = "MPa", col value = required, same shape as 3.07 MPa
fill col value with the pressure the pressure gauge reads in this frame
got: 50 MPa
